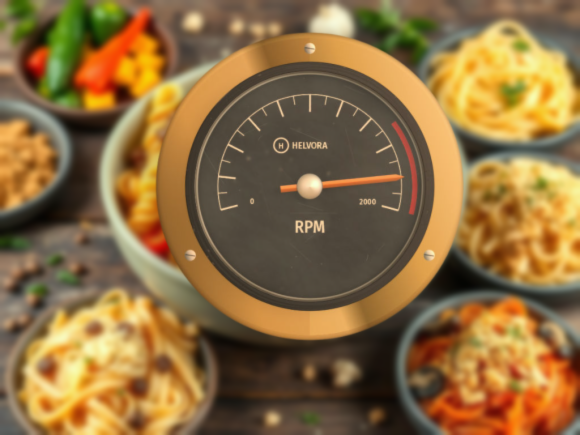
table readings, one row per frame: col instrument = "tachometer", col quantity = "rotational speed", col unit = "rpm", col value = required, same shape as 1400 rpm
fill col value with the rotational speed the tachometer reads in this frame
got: 1800 rpm
